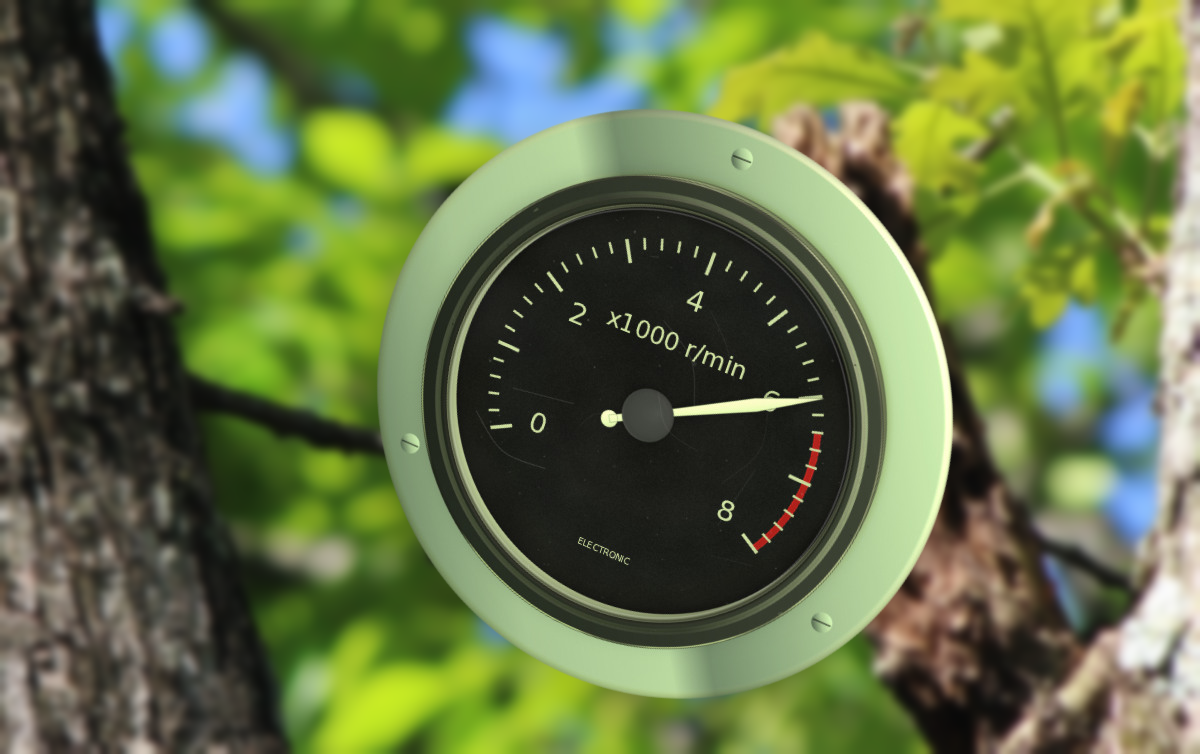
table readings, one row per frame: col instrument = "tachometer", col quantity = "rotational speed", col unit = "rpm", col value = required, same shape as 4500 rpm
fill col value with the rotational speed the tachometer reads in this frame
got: 6000 rpm
